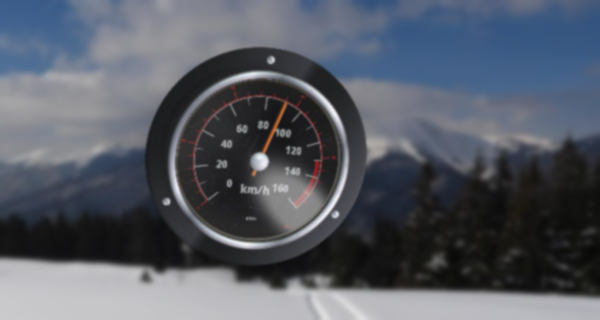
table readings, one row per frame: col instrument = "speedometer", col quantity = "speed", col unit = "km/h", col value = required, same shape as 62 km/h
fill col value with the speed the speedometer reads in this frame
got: 90 km/h
